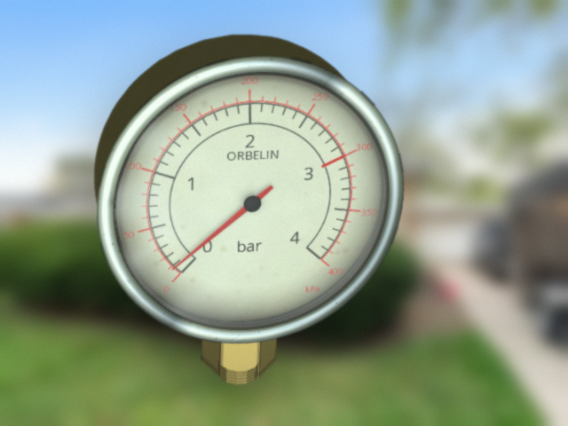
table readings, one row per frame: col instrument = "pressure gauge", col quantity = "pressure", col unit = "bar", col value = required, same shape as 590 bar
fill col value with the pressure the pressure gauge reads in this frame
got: 0.1 bar
